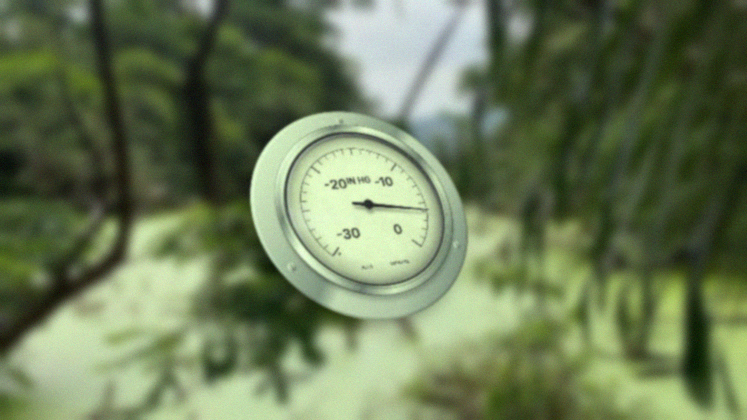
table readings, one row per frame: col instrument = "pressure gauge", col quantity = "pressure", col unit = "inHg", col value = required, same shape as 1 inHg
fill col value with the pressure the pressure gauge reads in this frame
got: -4 inHg
